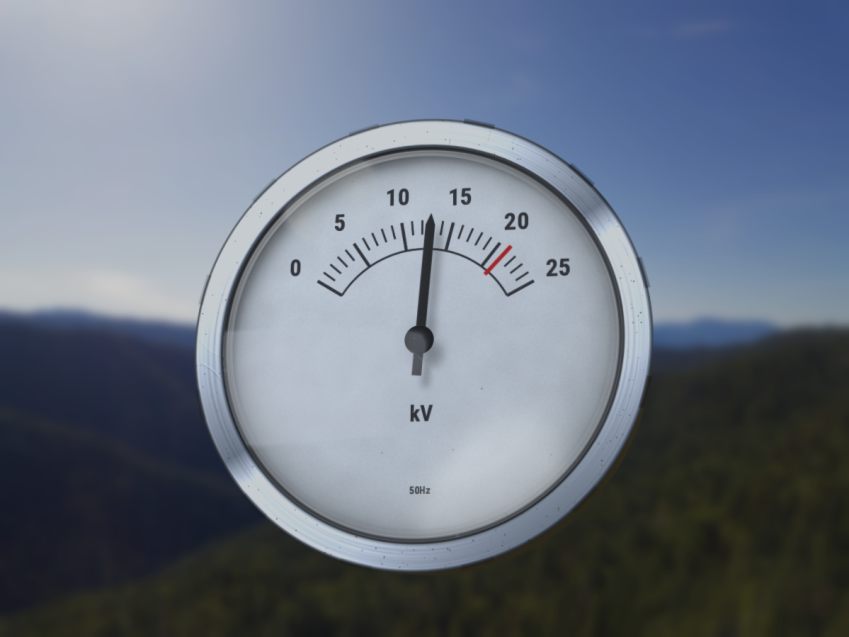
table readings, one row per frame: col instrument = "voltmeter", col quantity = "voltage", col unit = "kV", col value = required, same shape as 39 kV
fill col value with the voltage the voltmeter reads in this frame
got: 13 kV
